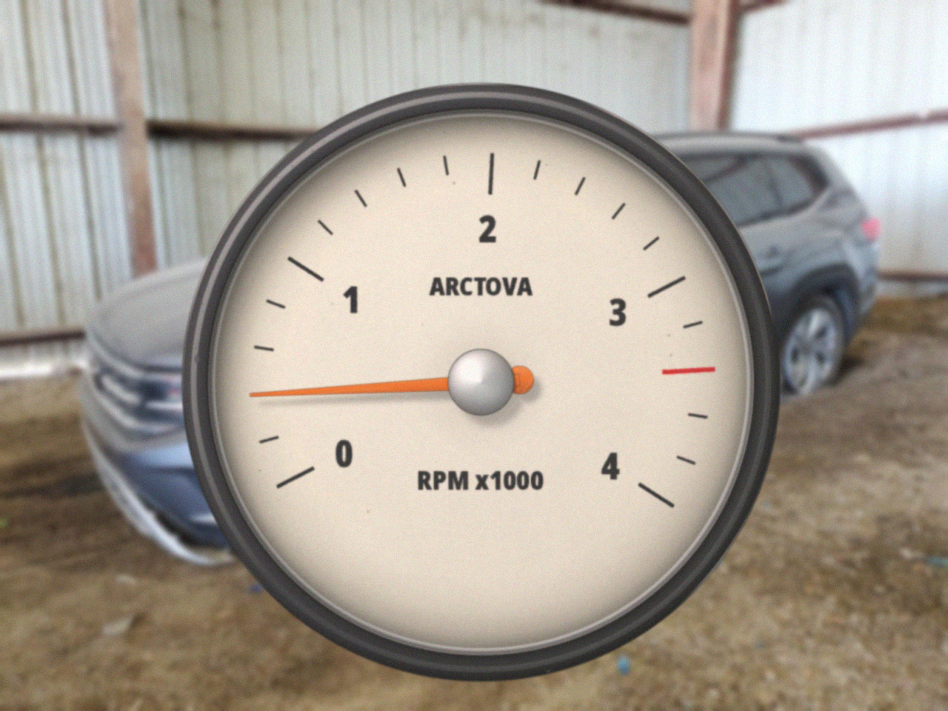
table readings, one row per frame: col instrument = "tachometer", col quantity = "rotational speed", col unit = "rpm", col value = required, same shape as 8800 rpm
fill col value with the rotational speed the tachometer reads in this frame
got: 400 rpm
